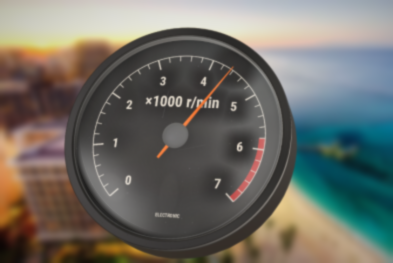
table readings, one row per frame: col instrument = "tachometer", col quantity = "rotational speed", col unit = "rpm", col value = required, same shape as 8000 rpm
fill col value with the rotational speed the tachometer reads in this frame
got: 4400 rpm
